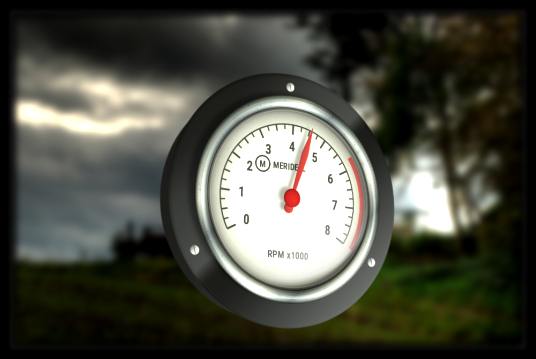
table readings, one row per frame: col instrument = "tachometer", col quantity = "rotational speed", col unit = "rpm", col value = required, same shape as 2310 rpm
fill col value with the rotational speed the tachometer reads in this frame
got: 4500 rpm
